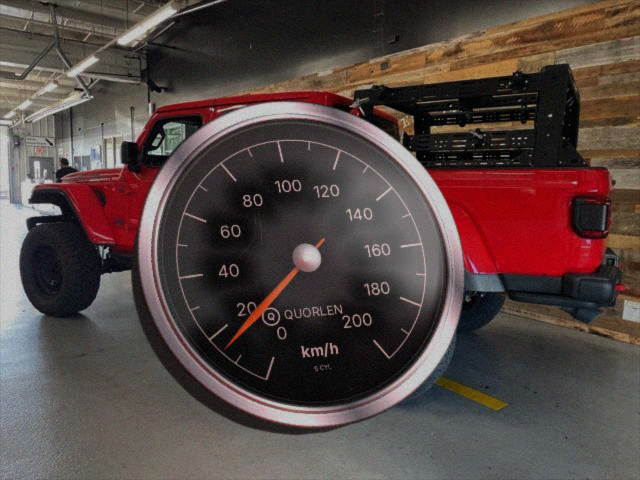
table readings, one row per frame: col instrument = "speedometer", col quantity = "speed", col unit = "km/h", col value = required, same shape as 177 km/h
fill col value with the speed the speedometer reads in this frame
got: 15 km/h
